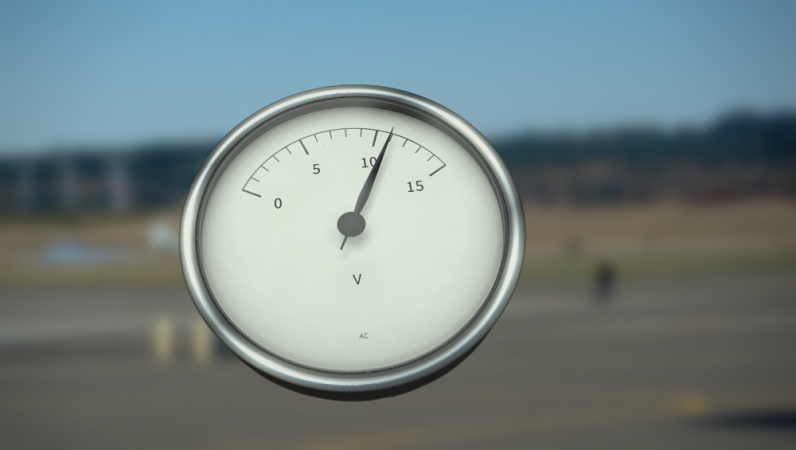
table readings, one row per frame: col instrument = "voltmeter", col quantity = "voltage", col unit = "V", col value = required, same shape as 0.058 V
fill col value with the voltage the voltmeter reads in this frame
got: 11 V
